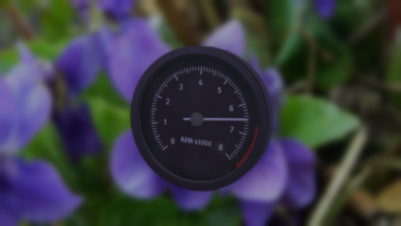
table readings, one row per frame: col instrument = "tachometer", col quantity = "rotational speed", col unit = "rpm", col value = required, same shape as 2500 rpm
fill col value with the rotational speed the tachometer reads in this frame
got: 6500 rpm
